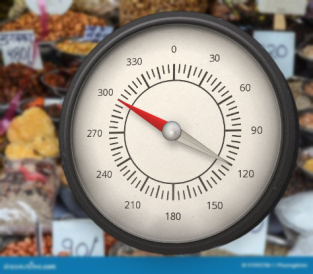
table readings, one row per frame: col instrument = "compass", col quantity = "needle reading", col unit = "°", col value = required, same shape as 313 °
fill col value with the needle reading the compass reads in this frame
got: 300 °
